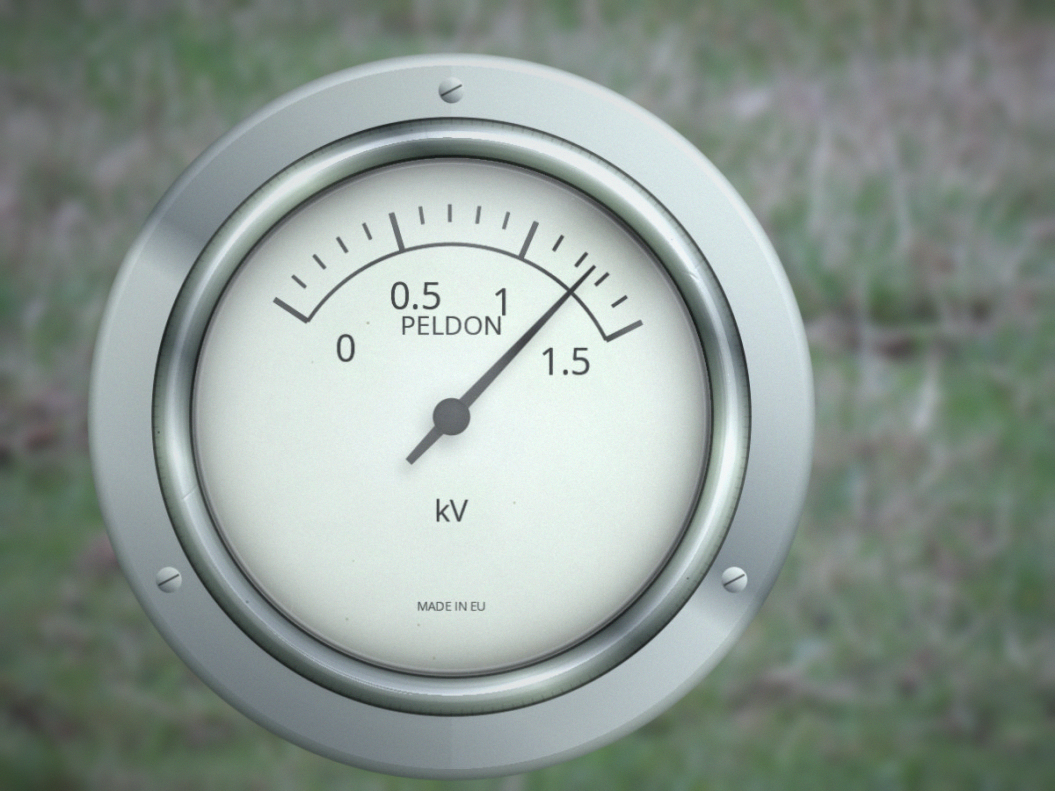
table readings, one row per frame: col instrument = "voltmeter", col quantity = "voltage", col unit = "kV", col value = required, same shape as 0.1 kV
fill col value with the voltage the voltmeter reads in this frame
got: 1.25 kV
